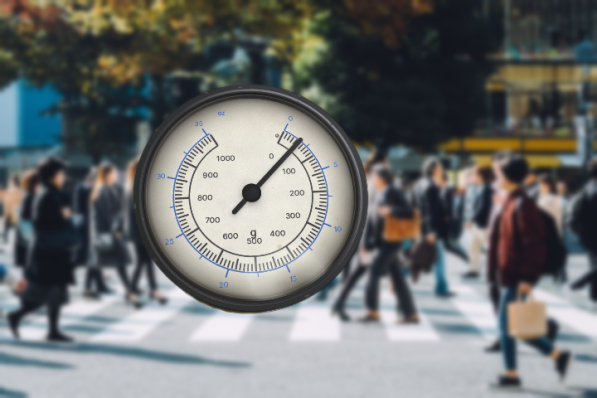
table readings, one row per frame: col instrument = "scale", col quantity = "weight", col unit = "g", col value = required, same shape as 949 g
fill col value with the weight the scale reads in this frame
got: 50 g
